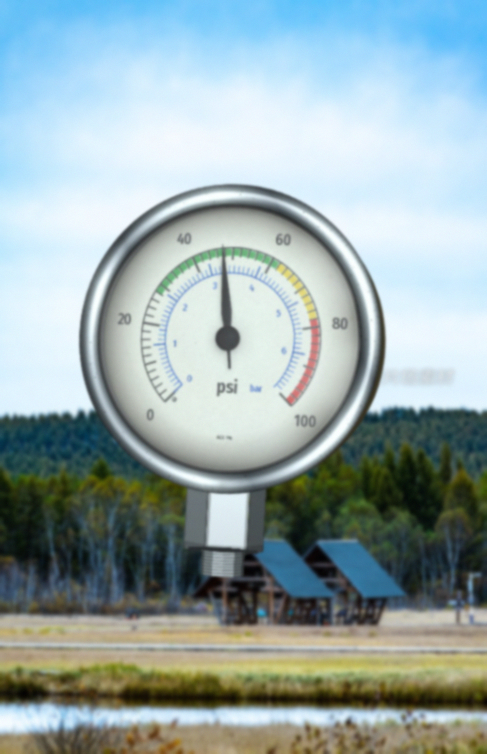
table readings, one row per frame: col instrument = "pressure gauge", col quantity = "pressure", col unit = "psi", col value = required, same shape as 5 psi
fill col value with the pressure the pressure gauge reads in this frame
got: 48 psi
